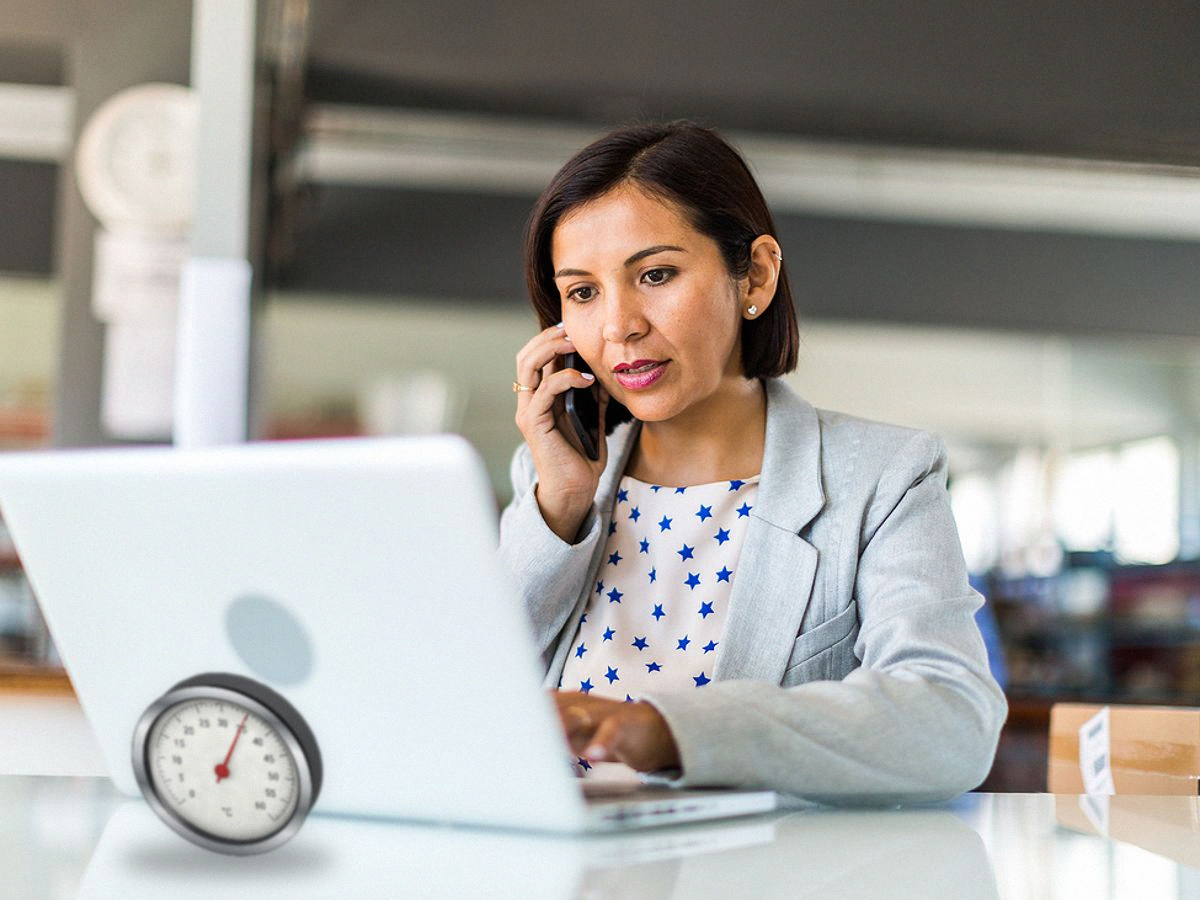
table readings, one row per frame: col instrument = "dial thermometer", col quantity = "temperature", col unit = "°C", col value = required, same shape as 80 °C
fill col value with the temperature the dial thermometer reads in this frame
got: 35 °C
